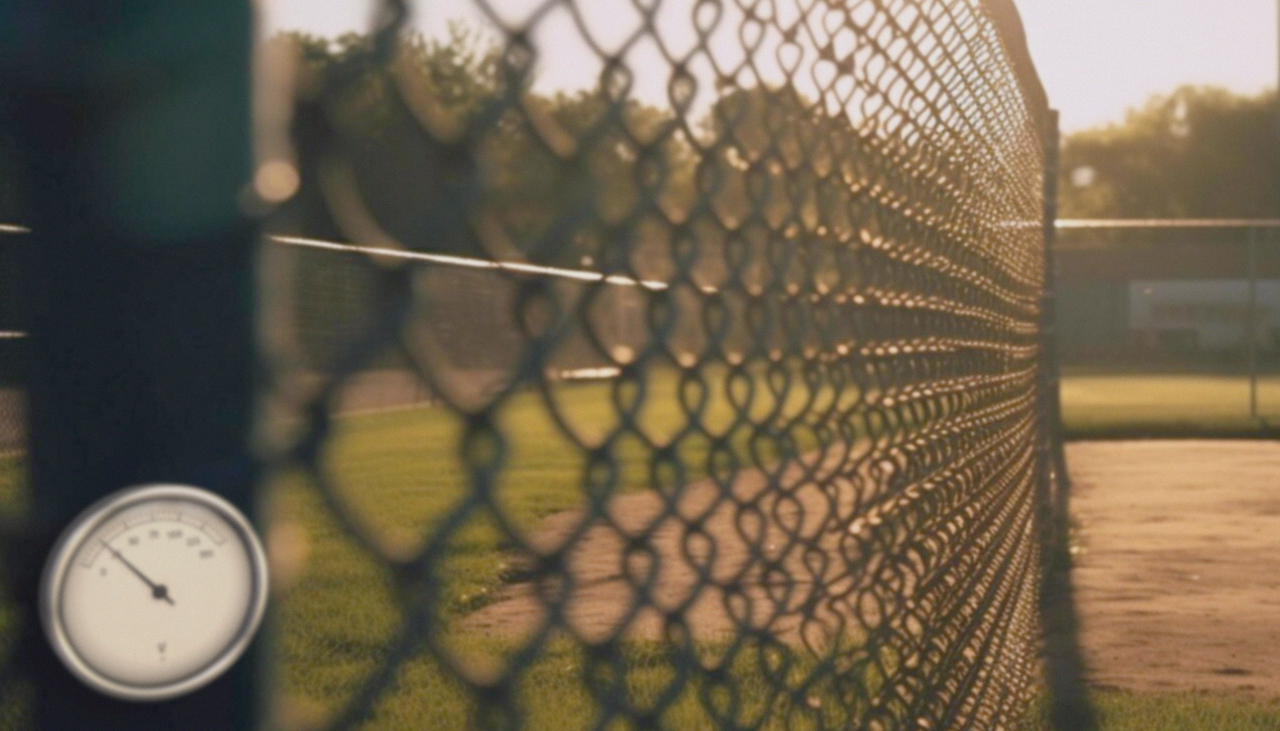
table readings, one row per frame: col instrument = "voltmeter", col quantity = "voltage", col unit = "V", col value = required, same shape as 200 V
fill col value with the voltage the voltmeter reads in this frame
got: 25 V
